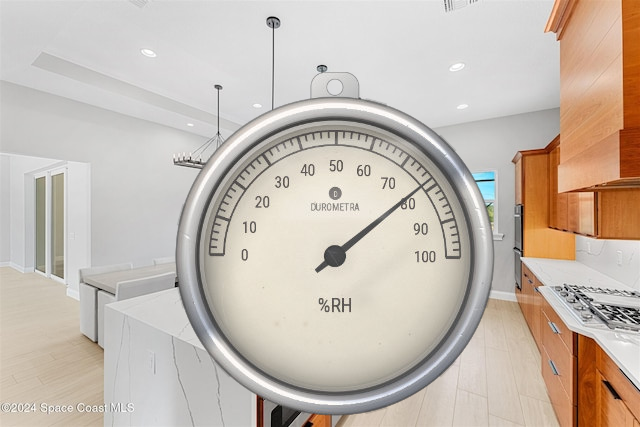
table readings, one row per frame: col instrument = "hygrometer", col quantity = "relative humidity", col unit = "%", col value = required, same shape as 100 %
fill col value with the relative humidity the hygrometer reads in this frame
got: 78 %
